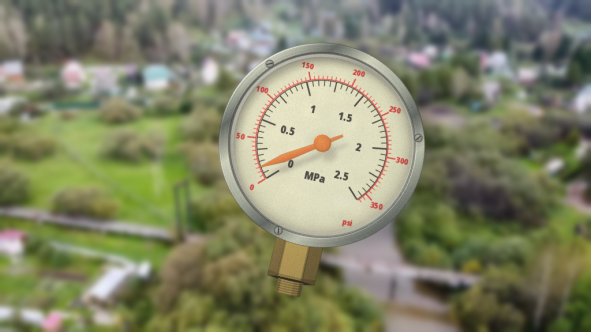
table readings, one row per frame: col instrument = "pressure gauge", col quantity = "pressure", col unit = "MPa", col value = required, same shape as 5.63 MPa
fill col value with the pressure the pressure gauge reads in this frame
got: 0.1 MPa
